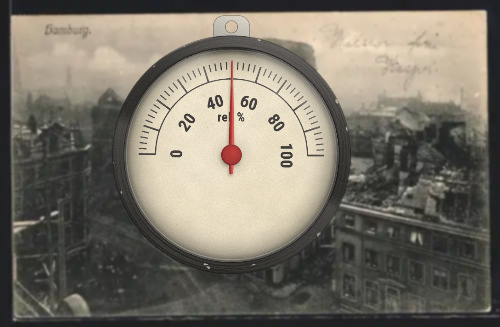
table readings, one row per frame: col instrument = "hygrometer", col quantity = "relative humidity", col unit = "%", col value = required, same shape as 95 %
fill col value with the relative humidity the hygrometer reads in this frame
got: 50 %
